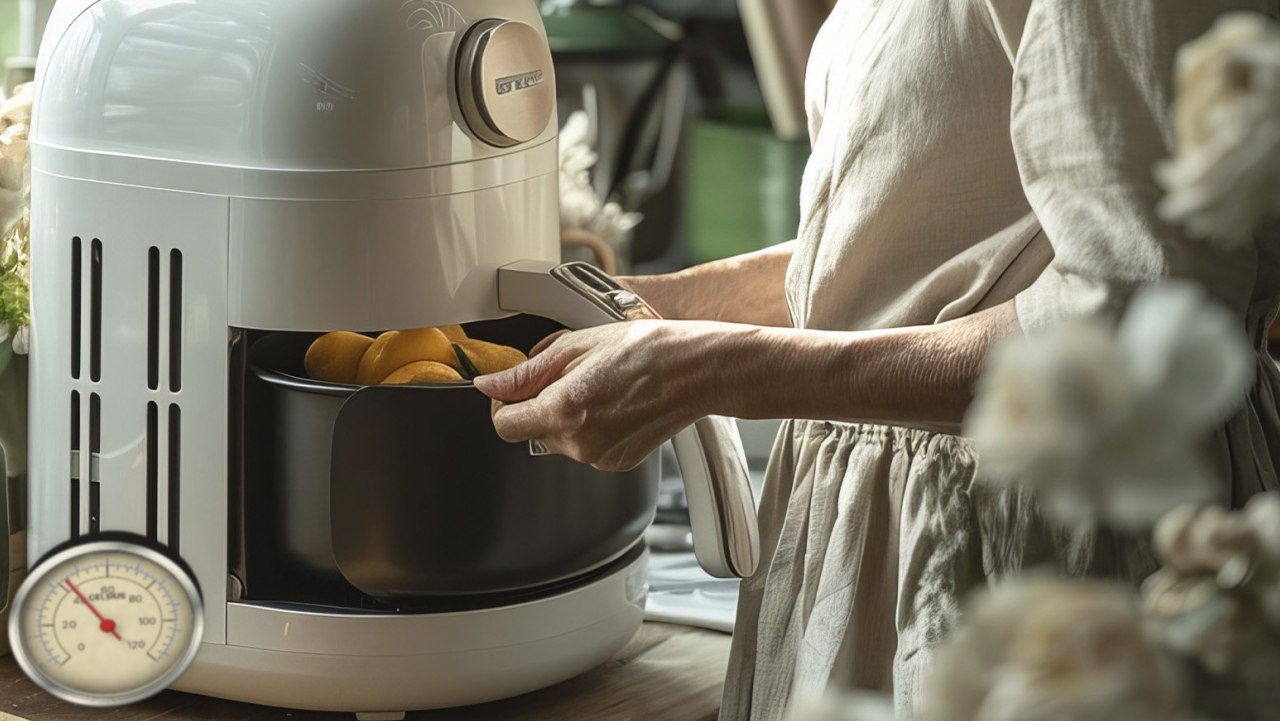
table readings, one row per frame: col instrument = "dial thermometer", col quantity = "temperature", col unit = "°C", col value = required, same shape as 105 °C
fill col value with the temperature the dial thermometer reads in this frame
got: 44 °C
